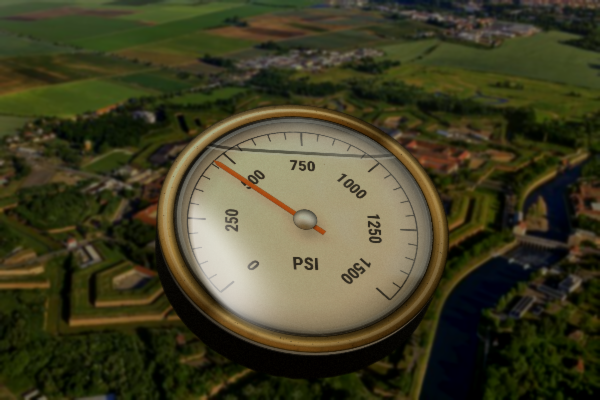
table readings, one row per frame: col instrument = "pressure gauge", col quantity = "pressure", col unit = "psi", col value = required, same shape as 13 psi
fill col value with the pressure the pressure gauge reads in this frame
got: 450 psi
